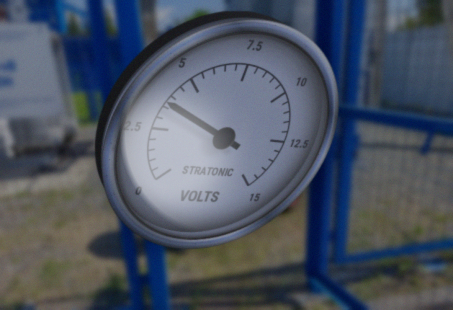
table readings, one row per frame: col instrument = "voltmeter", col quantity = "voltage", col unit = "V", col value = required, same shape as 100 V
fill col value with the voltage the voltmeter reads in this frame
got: 3.75 V
